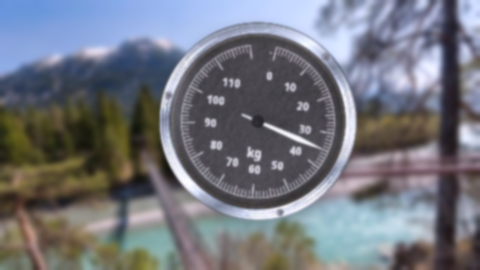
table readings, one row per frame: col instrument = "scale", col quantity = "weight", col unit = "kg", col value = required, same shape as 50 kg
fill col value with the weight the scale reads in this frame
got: 35 kg
